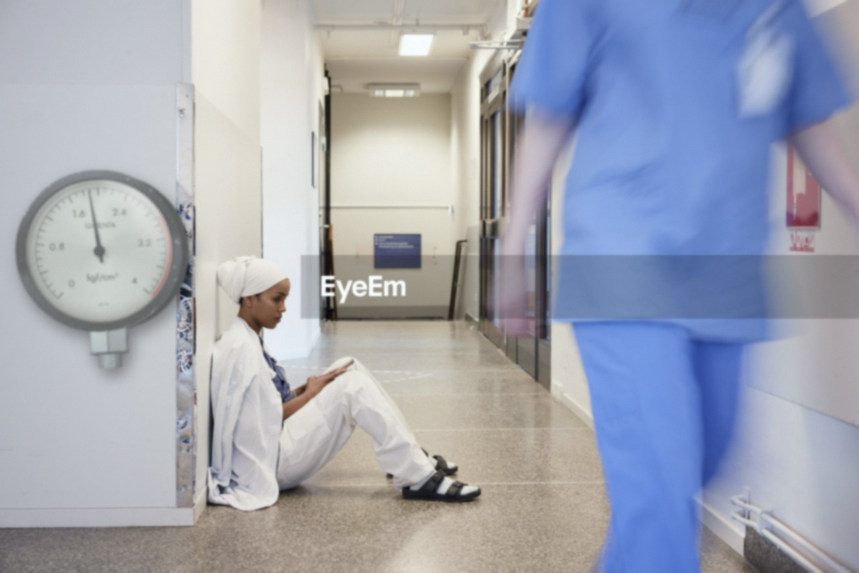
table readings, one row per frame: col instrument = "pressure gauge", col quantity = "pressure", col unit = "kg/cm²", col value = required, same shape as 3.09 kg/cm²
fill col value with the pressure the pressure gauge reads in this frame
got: 1.9 kg/cm²
